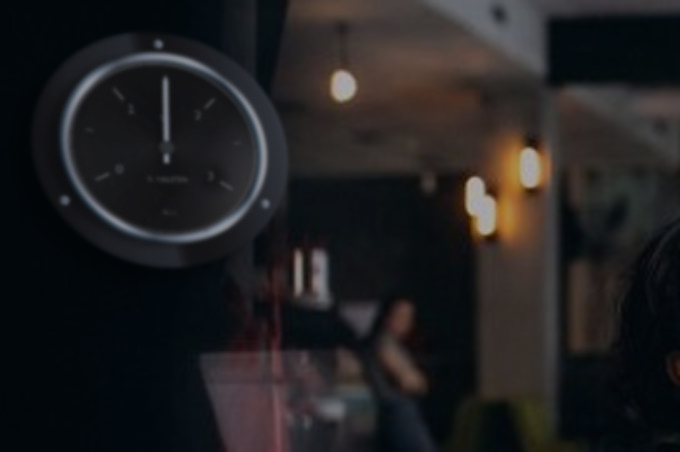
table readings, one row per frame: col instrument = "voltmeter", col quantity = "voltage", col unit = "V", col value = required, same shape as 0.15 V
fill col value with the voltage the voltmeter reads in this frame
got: 1.5 V
